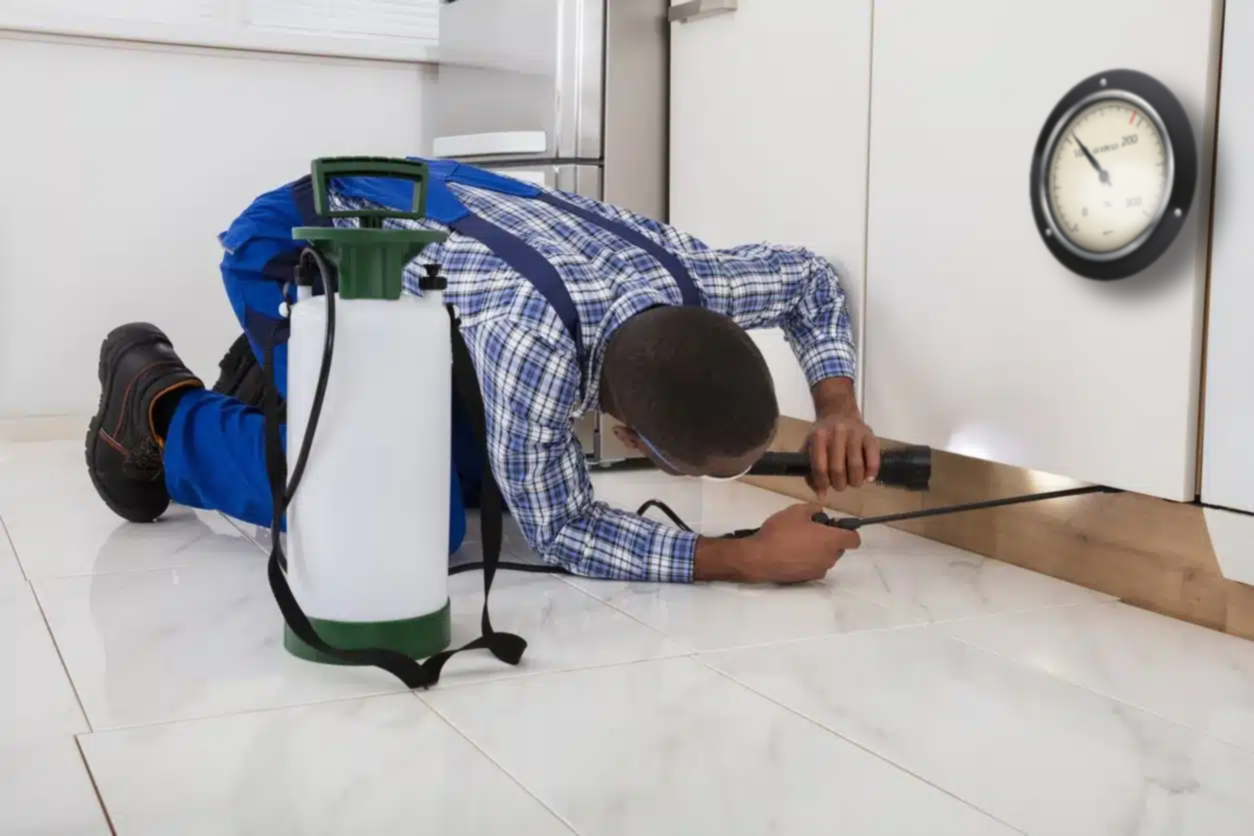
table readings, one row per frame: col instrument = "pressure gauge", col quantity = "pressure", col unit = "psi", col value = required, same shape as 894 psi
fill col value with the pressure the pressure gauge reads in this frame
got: 110 psi
